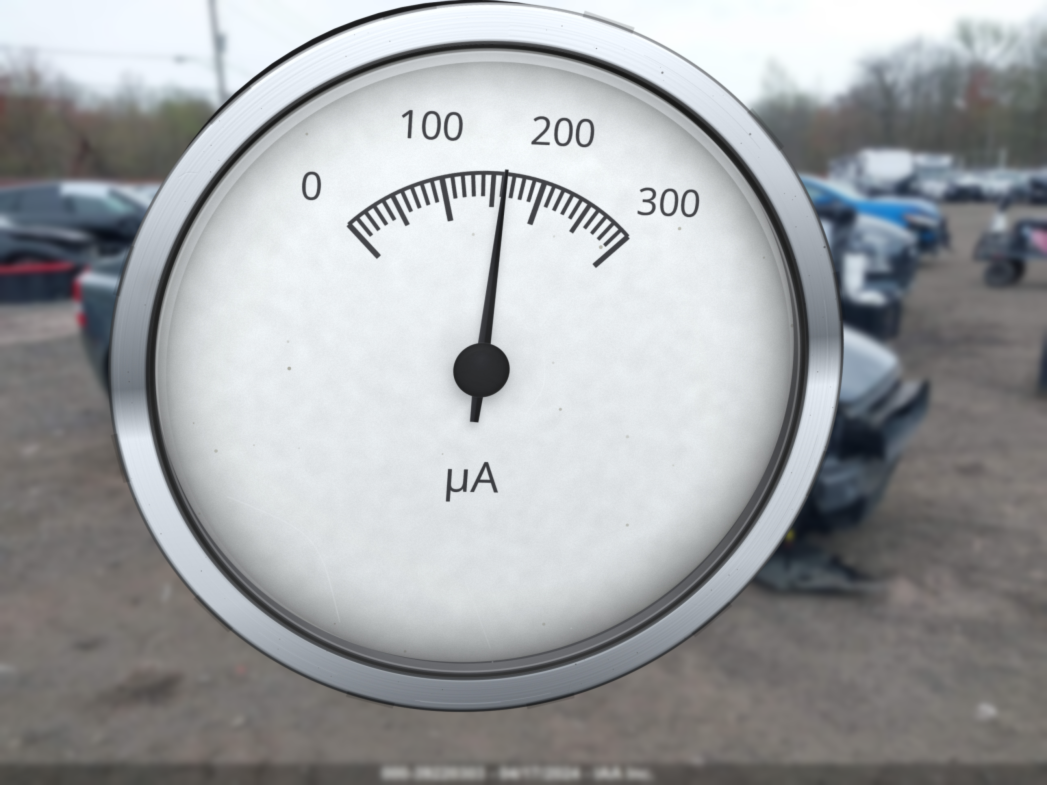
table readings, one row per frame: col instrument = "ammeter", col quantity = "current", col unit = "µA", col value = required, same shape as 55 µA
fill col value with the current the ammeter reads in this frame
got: 160 µA
